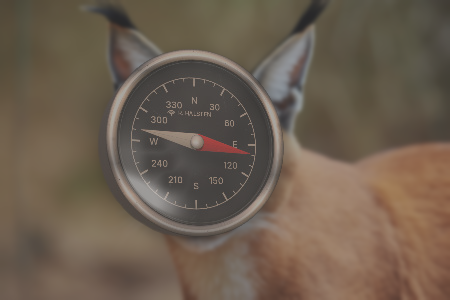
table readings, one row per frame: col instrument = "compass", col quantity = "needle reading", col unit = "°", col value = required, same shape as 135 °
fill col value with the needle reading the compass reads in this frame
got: 100 °
